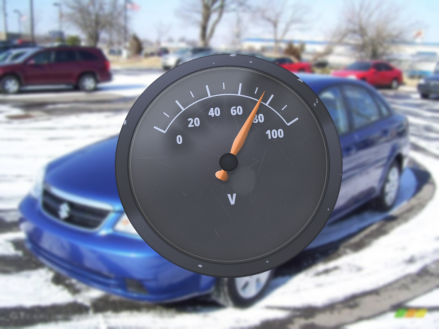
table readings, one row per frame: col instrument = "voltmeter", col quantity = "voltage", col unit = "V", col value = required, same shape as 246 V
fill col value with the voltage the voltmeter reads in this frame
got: 75 V
